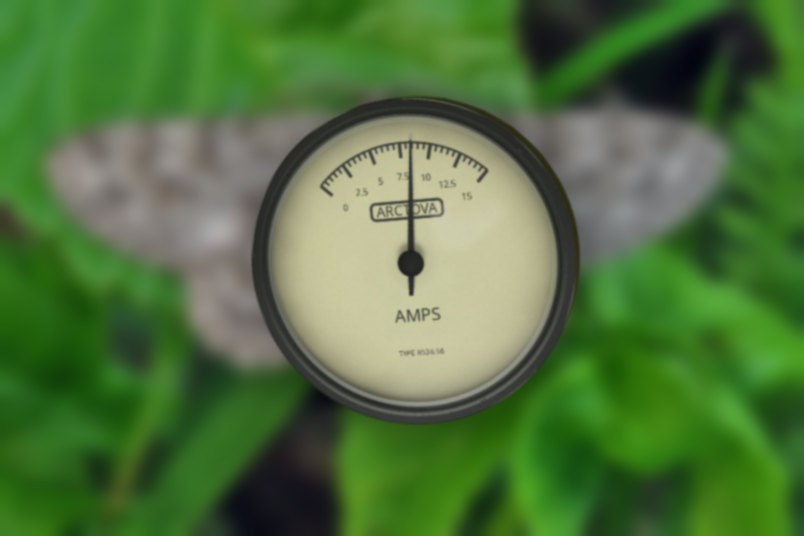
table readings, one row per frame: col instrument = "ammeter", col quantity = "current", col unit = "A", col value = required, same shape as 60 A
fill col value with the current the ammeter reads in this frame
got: 8.5 A
